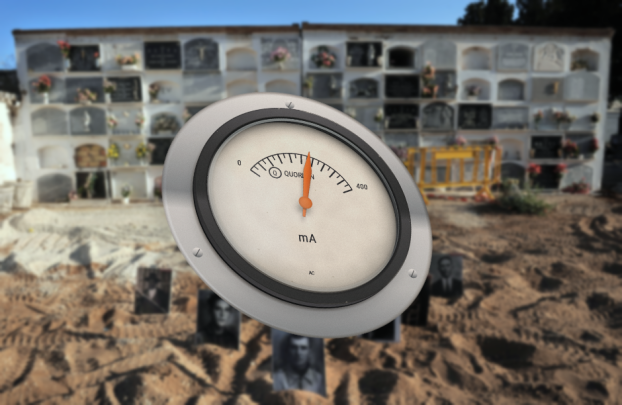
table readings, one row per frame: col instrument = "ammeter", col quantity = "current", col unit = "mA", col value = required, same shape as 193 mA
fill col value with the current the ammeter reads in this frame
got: 220 mA
